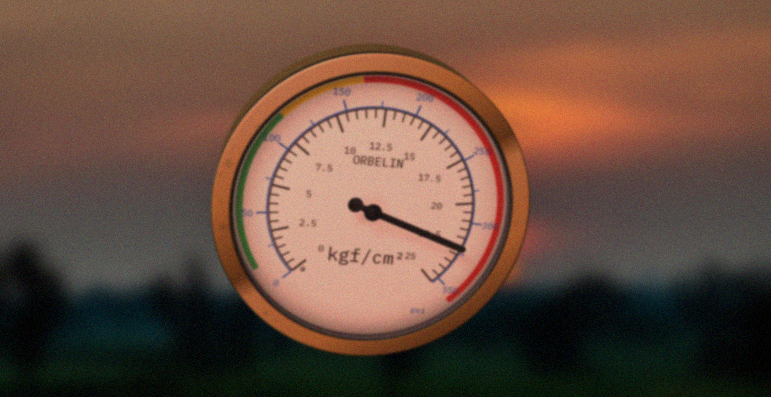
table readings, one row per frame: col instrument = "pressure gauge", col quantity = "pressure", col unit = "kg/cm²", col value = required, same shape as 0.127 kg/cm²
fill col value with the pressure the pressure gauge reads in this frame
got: 22.5 kg/cm²
